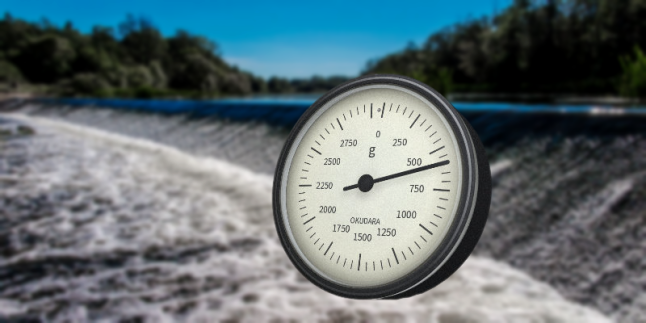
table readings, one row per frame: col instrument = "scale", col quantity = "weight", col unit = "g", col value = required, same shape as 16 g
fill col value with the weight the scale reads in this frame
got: 600 g
